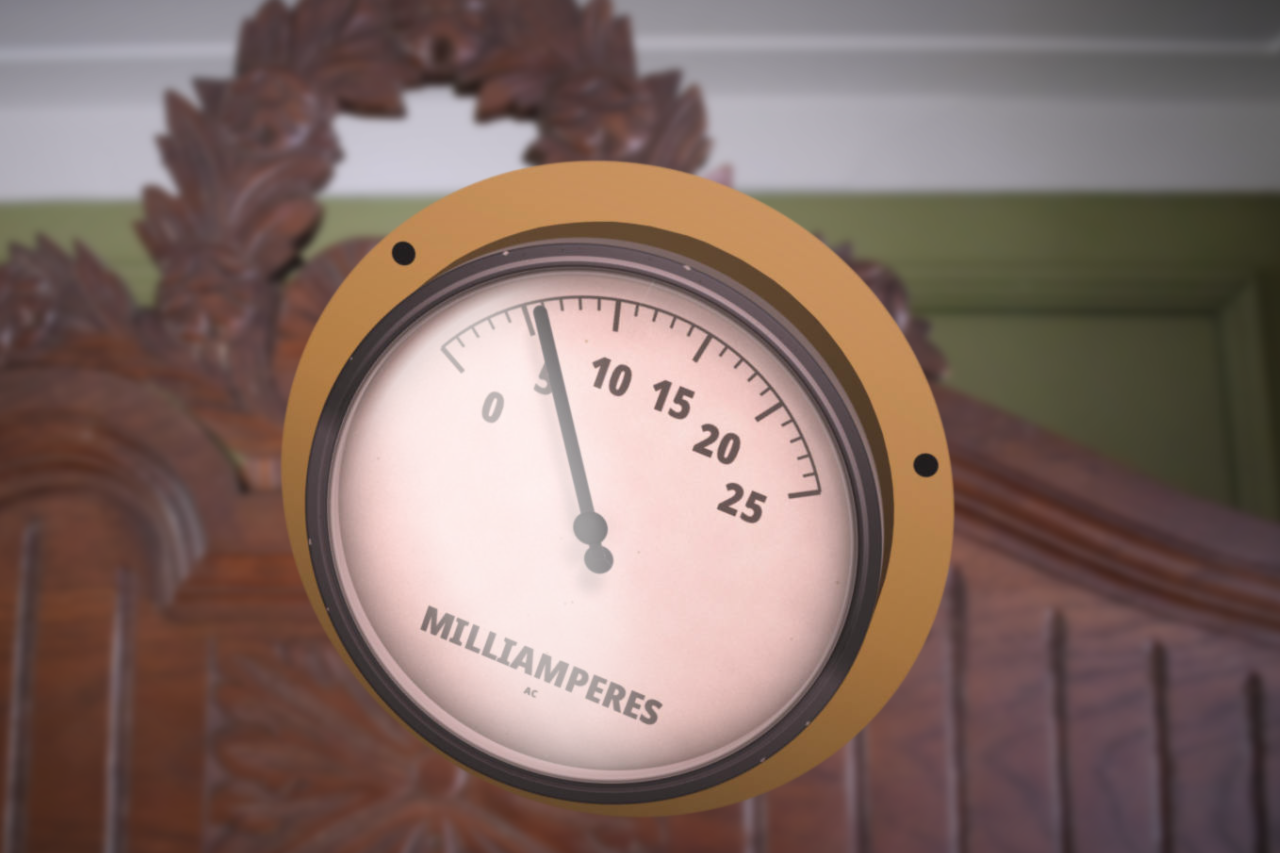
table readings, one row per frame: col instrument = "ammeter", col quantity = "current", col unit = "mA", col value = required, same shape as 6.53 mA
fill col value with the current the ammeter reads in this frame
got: 6 mA
